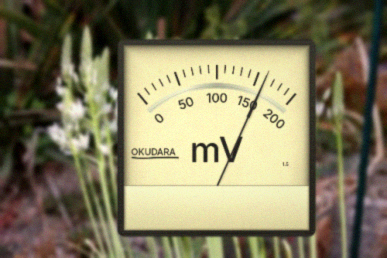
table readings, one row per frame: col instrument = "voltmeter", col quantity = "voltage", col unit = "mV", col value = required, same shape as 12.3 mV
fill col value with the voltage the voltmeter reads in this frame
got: 160 mV
